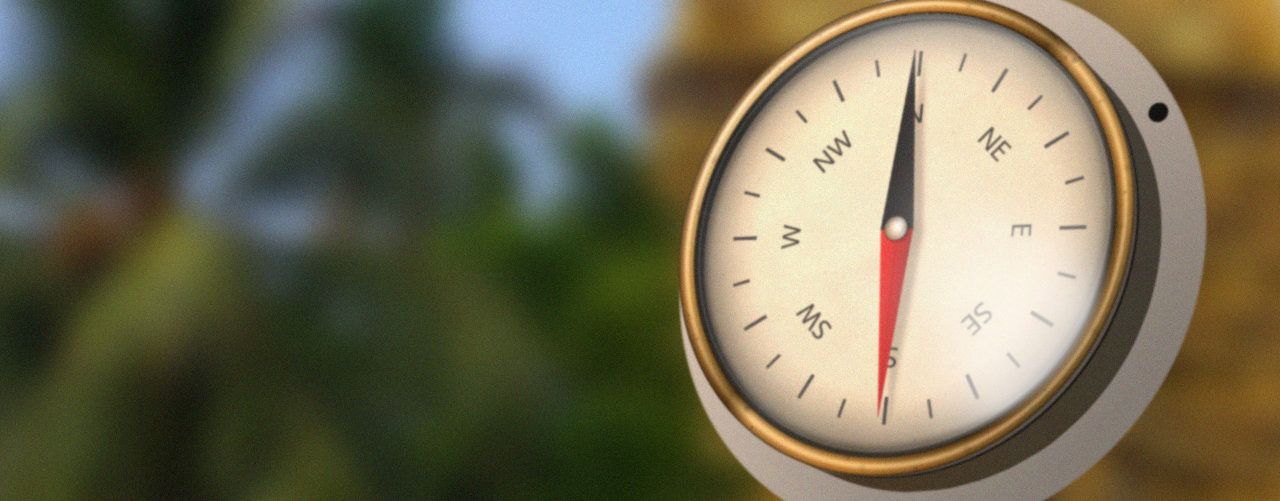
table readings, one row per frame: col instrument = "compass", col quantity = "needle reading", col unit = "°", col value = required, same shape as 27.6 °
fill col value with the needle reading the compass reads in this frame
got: 180 °
